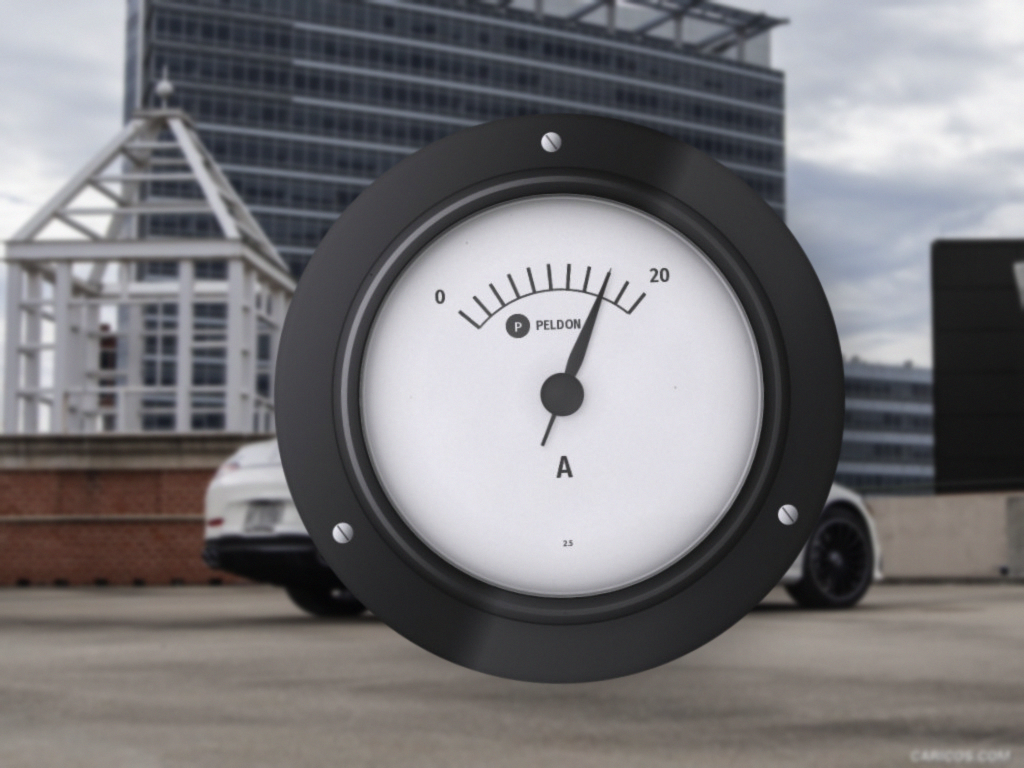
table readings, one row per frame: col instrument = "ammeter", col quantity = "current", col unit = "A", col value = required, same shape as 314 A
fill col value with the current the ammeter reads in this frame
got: 16 A
